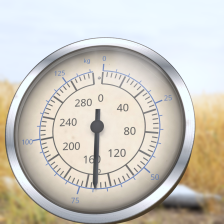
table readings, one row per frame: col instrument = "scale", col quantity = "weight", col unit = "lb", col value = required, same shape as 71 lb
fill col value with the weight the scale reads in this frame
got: 152 lb
